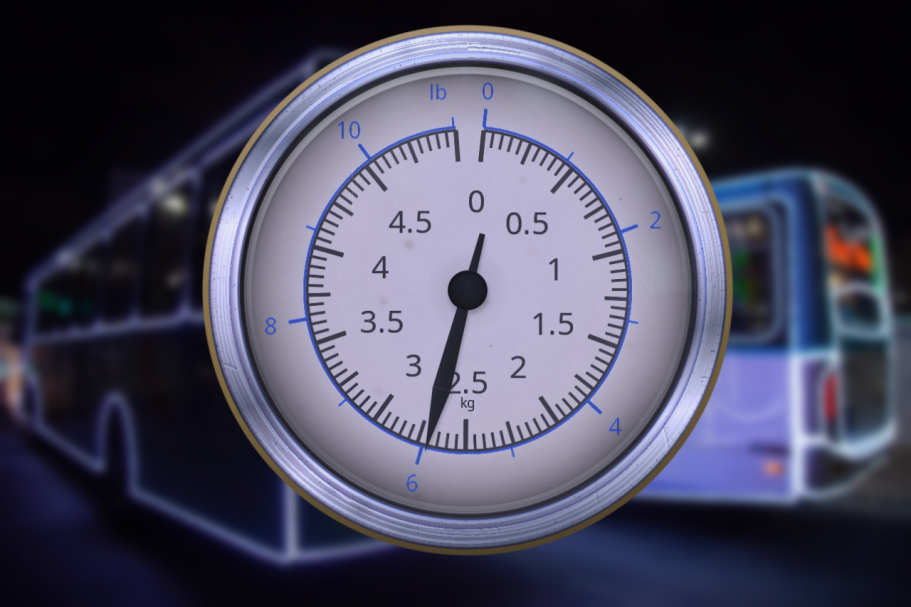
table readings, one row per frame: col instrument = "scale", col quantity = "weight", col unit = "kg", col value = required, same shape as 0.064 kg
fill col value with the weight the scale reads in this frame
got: 2.7 kg
